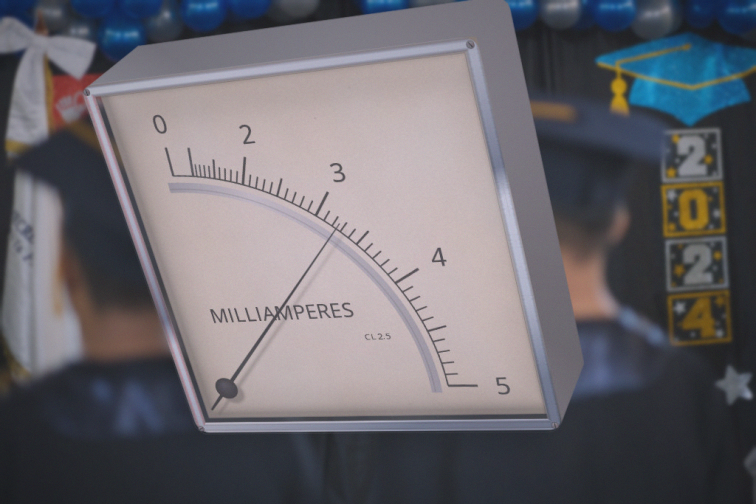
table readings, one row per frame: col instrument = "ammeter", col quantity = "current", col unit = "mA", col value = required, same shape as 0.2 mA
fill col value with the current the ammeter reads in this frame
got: 3.25 mA
